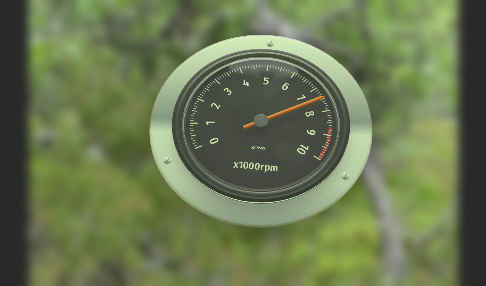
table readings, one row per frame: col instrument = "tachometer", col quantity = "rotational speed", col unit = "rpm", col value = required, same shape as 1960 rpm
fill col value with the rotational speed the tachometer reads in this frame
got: 7500 rpm
